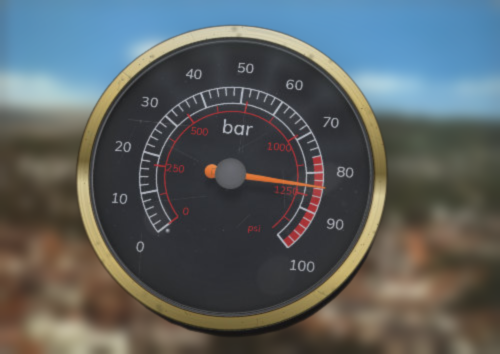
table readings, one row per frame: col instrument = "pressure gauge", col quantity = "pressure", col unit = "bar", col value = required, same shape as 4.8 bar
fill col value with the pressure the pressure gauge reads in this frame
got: 84 bar
